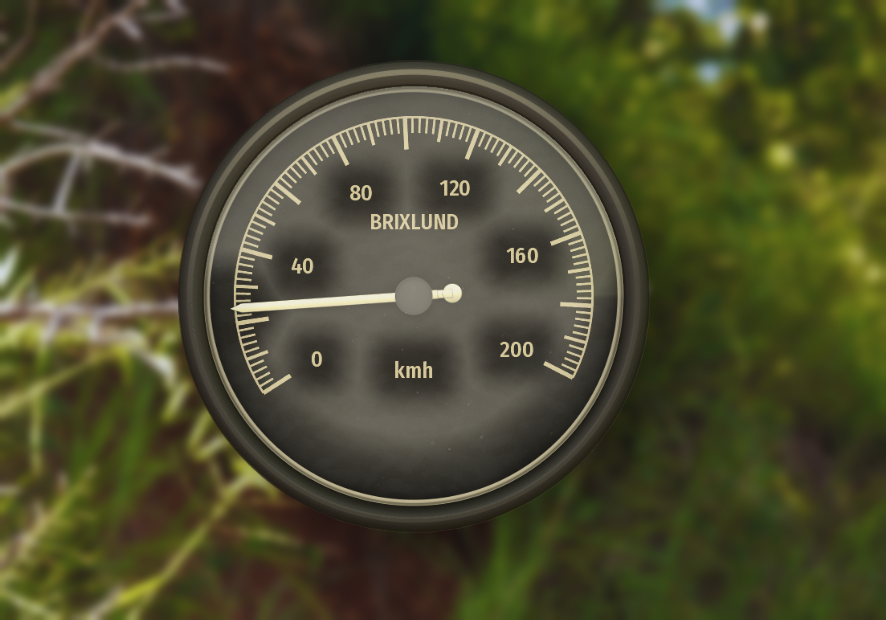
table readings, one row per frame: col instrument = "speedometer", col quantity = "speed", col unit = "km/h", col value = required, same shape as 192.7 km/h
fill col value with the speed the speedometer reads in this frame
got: 24 km/h
